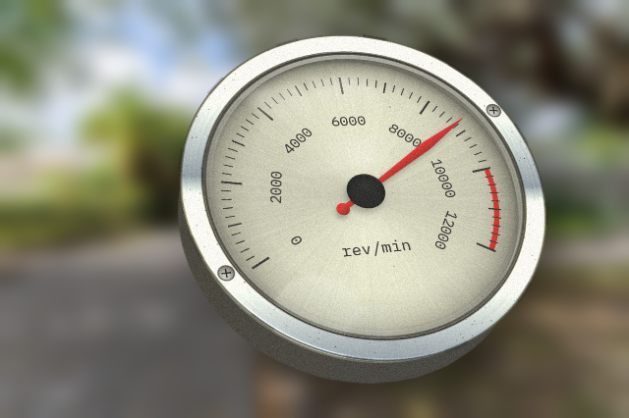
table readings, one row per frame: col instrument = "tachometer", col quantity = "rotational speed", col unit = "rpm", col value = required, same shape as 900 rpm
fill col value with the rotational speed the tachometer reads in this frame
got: 8800 rpm
